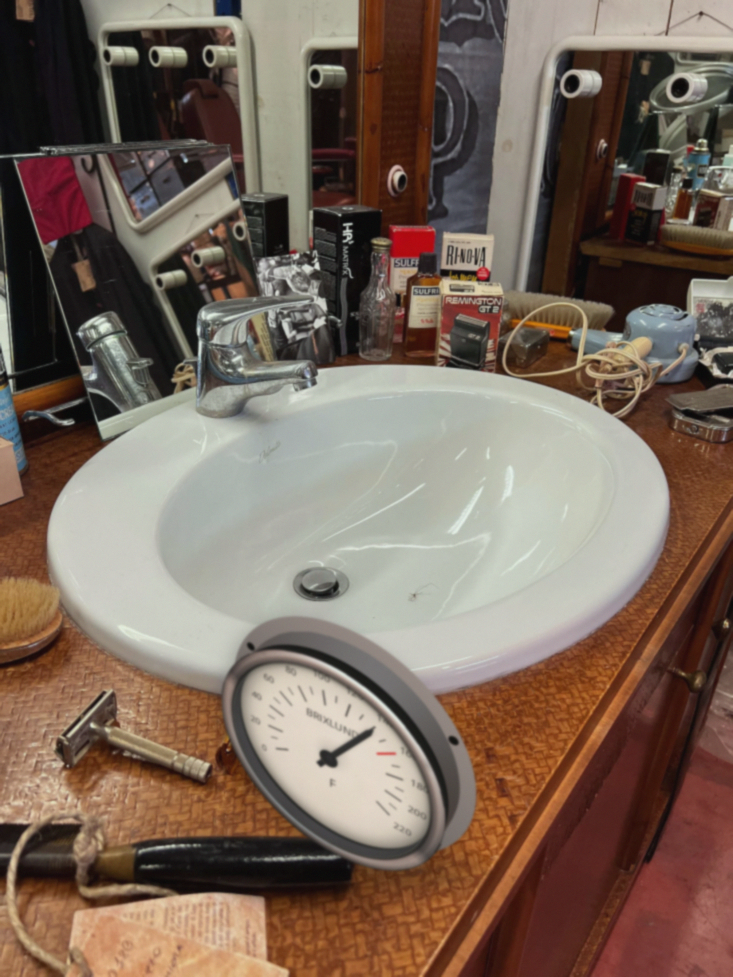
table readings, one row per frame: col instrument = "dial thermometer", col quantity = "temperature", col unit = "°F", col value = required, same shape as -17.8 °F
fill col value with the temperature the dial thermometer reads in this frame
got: 140 °F
